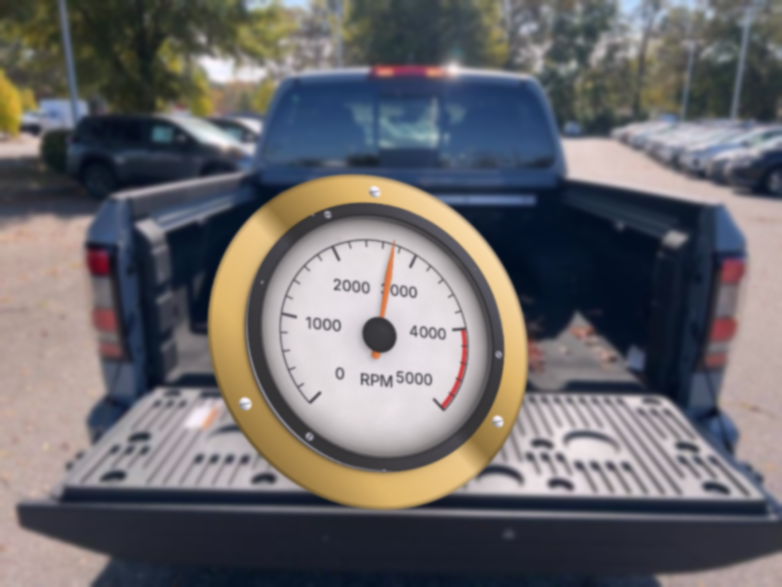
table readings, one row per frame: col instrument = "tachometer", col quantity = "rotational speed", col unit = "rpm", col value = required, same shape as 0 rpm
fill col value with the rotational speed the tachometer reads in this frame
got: 2700 rpm
